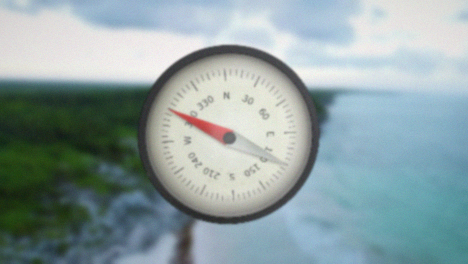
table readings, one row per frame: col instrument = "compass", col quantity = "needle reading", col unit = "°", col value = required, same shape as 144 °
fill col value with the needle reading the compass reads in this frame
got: 300 °
